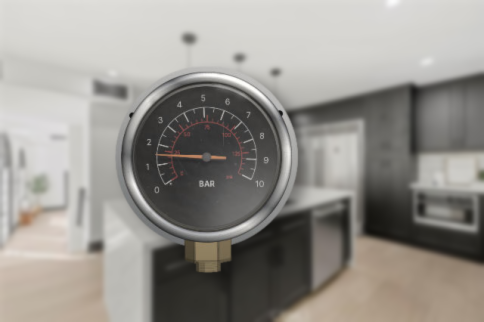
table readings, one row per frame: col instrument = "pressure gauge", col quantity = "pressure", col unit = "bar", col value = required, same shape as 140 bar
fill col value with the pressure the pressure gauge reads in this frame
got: 1.5 bar
